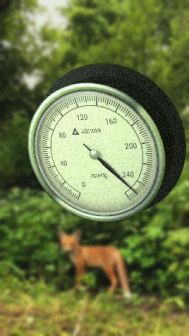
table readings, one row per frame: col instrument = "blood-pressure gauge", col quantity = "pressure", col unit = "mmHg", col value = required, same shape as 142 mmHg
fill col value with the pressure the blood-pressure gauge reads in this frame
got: 250 mmHg
